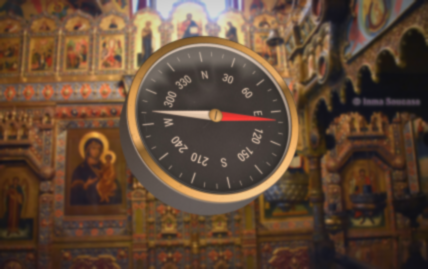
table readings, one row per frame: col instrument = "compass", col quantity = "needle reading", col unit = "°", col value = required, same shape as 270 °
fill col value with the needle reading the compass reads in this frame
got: 100 °
